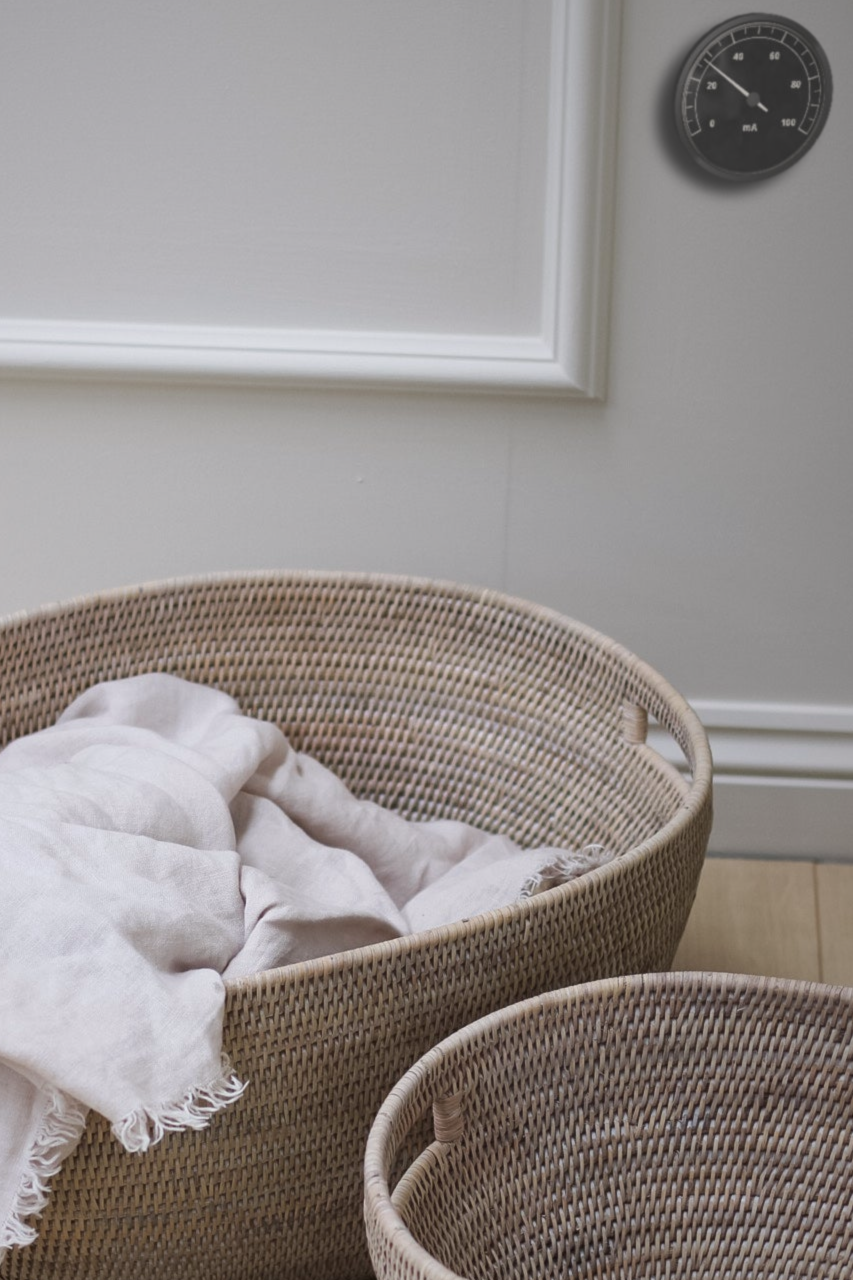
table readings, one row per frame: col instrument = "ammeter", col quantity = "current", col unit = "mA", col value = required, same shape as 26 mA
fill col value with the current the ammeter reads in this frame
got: 27.5 mA
